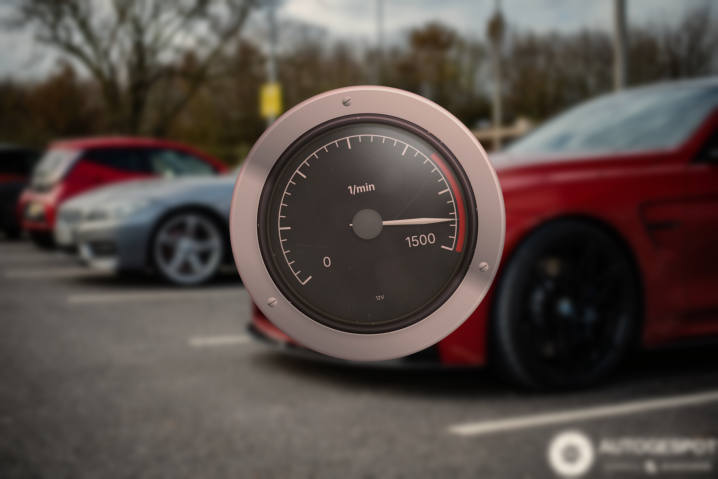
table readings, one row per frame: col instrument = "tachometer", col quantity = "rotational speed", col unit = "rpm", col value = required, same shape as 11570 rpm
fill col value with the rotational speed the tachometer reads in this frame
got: 1375 rpm
